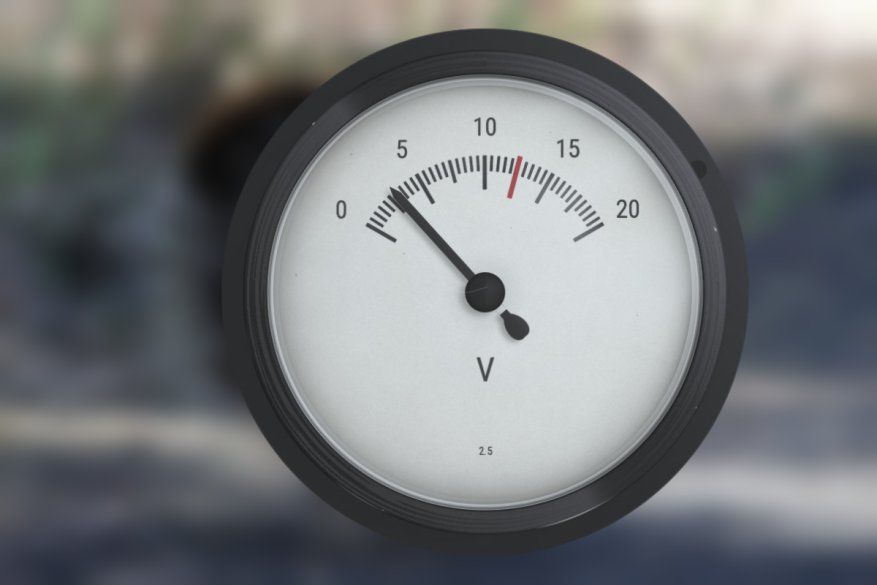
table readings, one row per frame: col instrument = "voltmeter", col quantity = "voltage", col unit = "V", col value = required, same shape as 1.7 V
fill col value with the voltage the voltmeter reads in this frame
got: 3 V
